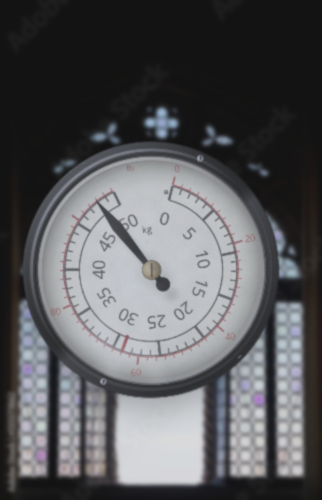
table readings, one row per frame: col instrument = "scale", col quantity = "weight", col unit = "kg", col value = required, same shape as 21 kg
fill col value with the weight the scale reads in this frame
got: 48 kg
